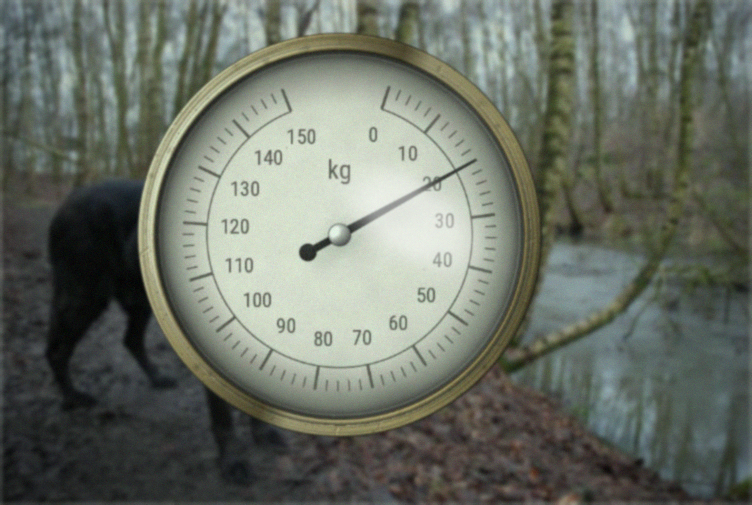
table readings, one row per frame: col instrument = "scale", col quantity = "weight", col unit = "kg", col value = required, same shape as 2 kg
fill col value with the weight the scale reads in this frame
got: 20 kg
